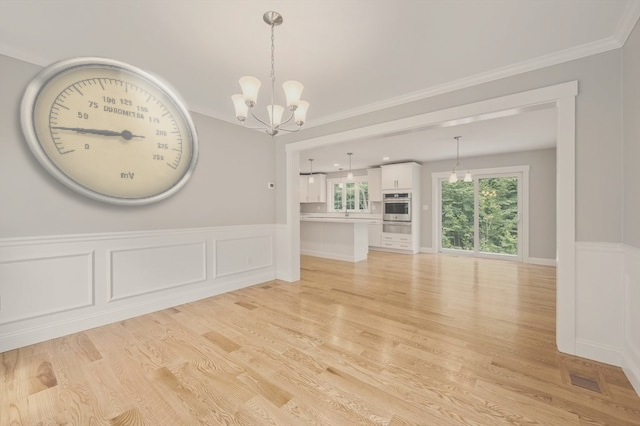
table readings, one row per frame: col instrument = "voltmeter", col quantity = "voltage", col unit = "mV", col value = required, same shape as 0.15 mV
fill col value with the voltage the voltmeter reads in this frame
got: 25 mV
